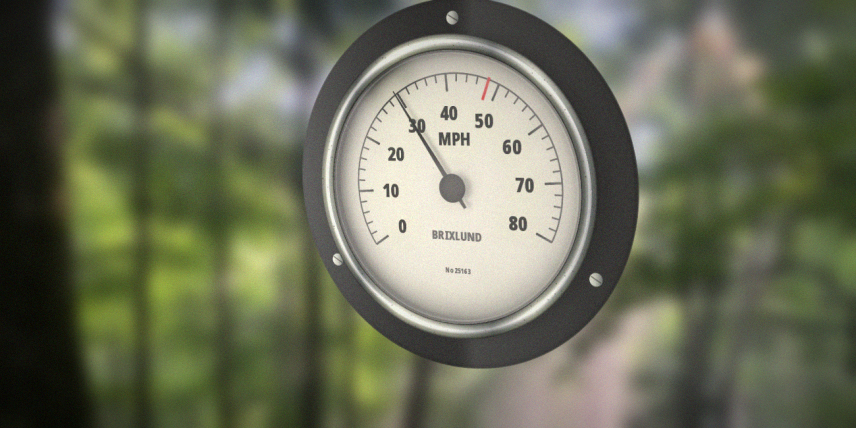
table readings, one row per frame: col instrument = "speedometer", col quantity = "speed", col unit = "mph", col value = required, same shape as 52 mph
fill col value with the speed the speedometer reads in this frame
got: 30 mph
